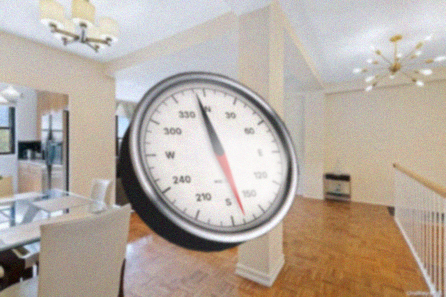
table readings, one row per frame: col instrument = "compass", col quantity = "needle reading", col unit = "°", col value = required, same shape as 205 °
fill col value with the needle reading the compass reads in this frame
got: 170 °
